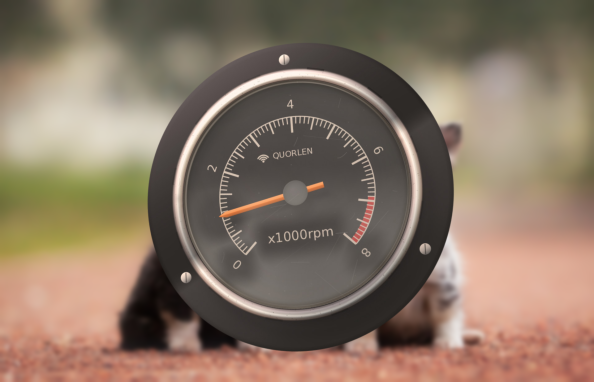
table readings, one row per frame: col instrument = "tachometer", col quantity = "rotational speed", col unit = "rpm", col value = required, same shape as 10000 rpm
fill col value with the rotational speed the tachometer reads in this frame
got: 1000 rpm
